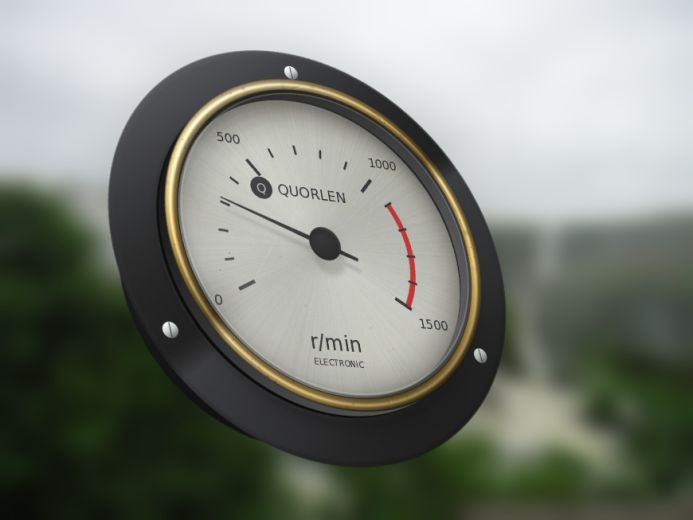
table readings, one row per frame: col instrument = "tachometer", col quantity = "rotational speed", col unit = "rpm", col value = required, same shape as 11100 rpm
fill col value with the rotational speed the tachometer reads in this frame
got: 300 rpm
